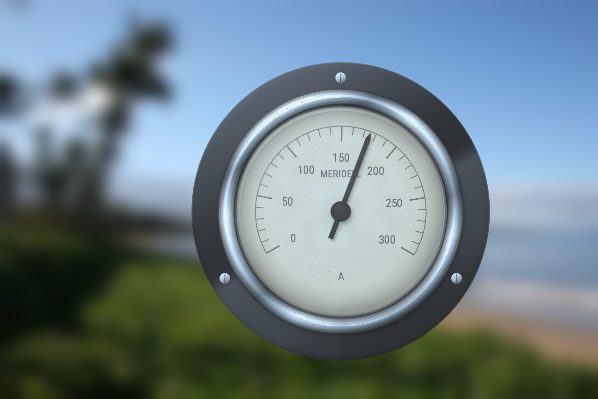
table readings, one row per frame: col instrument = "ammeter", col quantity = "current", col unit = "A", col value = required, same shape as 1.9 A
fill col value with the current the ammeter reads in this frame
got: 175 A
